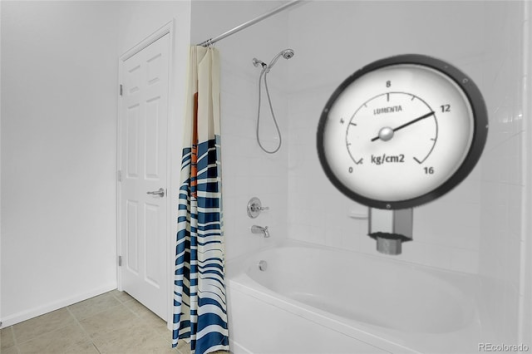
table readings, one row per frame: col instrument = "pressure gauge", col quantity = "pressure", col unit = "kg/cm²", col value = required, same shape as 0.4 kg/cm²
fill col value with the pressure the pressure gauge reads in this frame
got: 12 kg/cm²
